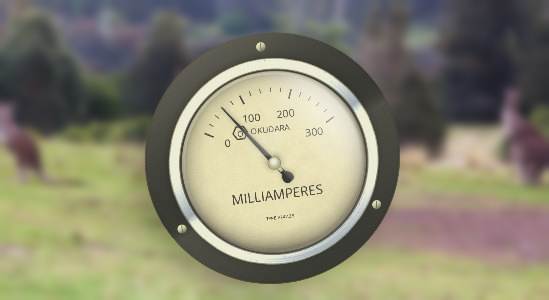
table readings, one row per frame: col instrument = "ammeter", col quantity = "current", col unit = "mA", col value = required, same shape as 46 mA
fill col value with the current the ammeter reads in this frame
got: 60 mA
